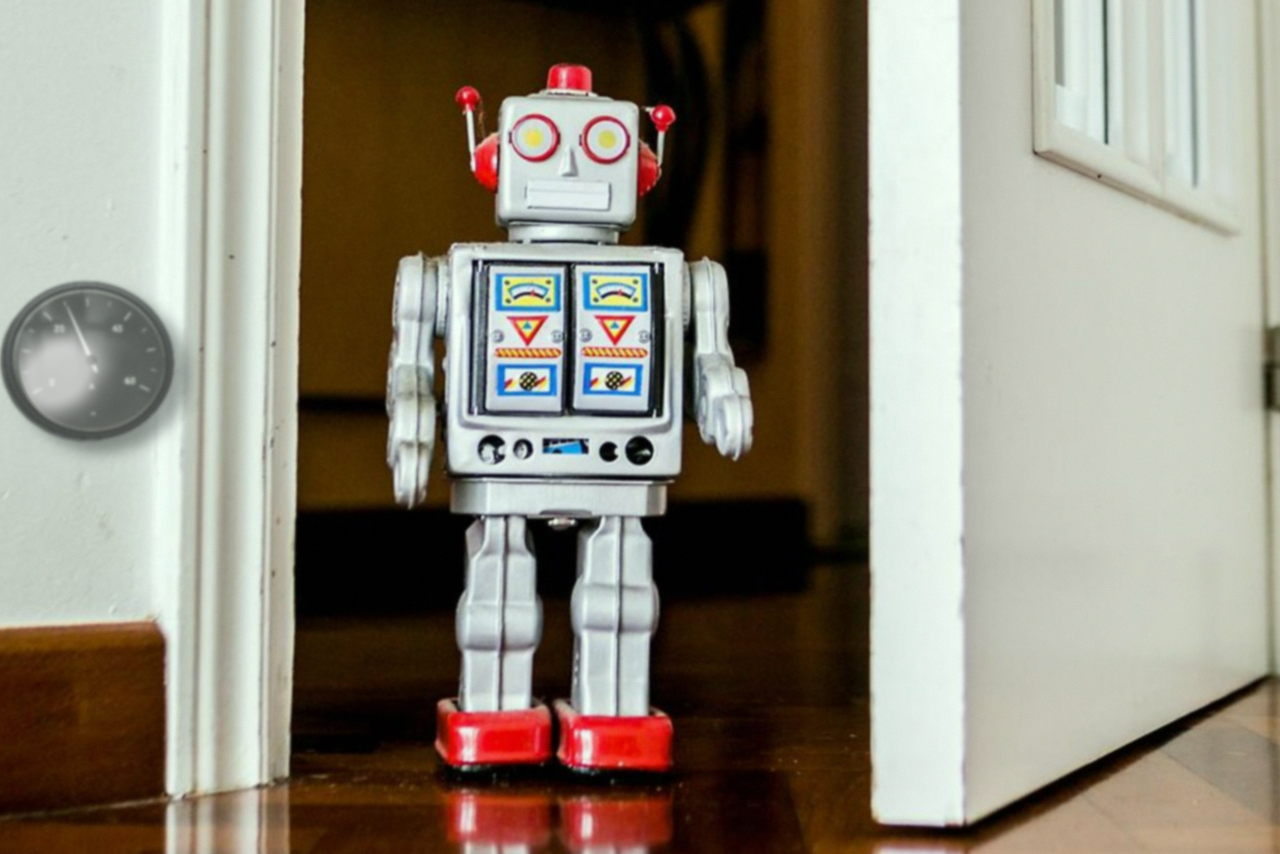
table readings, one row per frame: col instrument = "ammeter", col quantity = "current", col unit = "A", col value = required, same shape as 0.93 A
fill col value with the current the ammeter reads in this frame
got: 25 A
